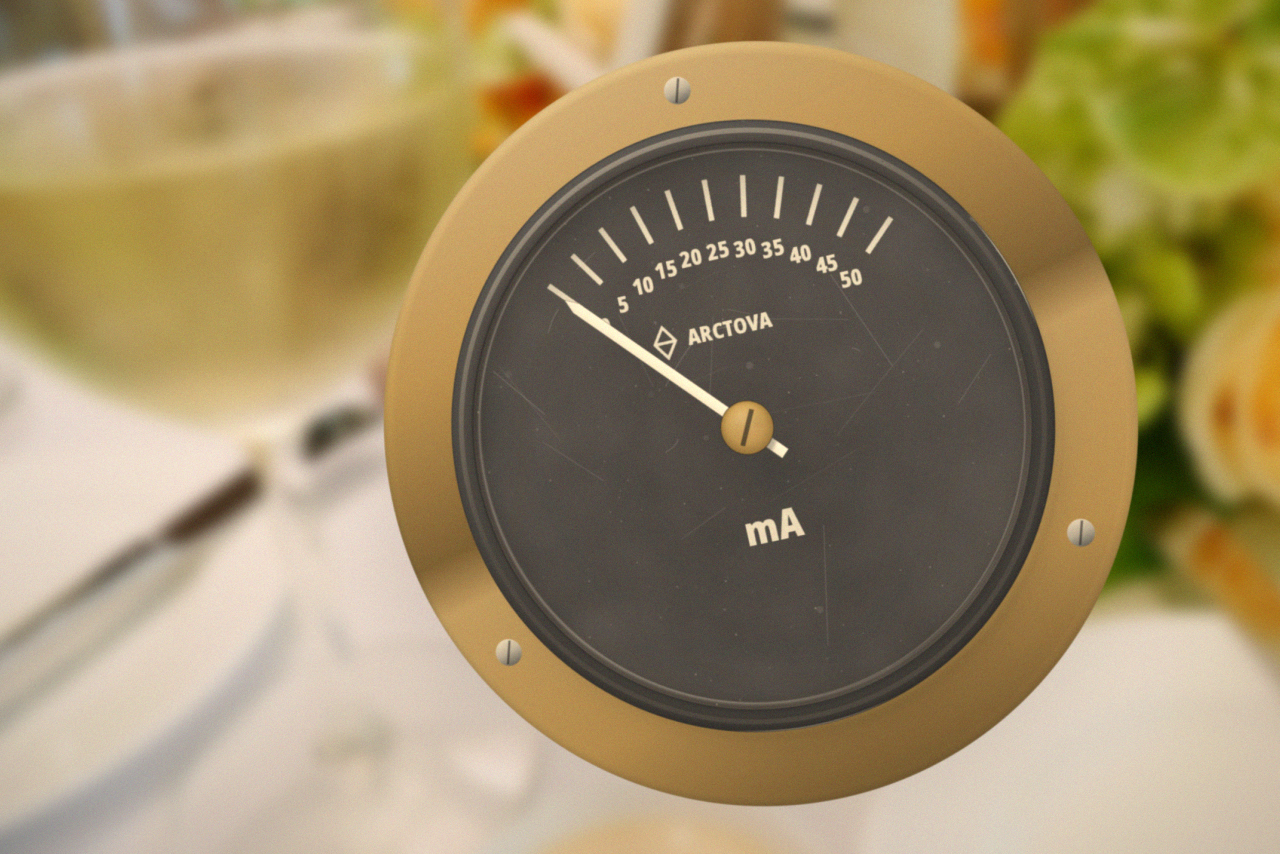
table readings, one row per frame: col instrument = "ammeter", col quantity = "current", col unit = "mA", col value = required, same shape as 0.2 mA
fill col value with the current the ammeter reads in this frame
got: 0 mA
